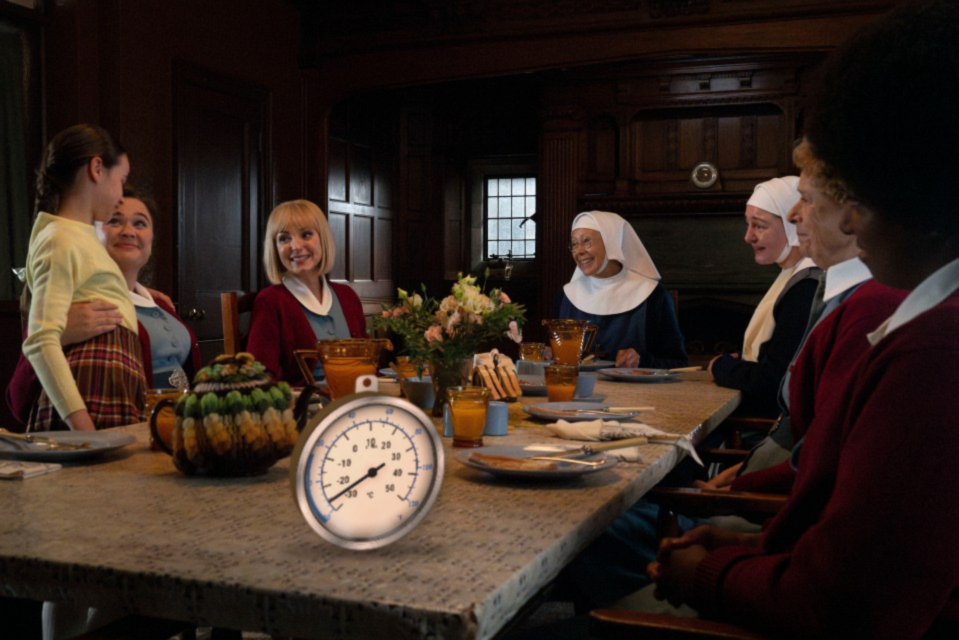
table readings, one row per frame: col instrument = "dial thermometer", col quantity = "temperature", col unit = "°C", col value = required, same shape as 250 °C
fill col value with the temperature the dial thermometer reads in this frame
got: -25 °C
